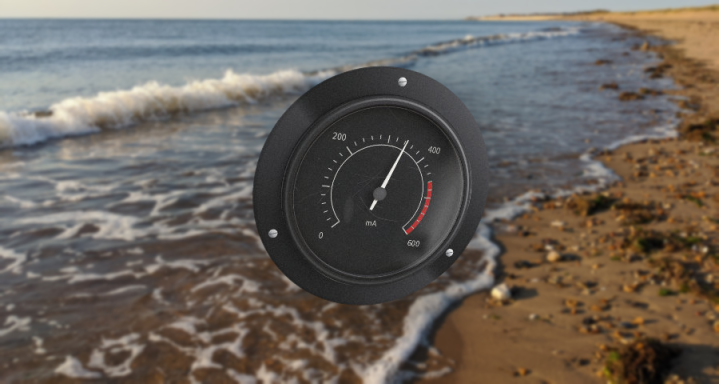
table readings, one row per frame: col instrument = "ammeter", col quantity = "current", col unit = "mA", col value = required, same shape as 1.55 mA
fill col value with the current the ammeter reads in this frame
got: 340 mA
